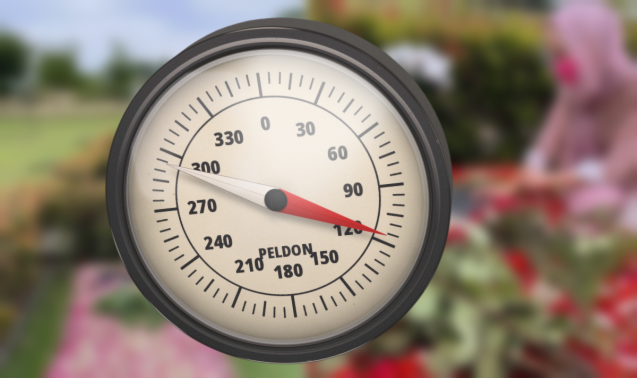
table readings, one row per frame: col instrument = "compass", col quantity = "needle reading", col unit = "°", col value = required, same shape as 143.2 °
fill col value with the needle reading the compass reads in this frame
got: 115 °
